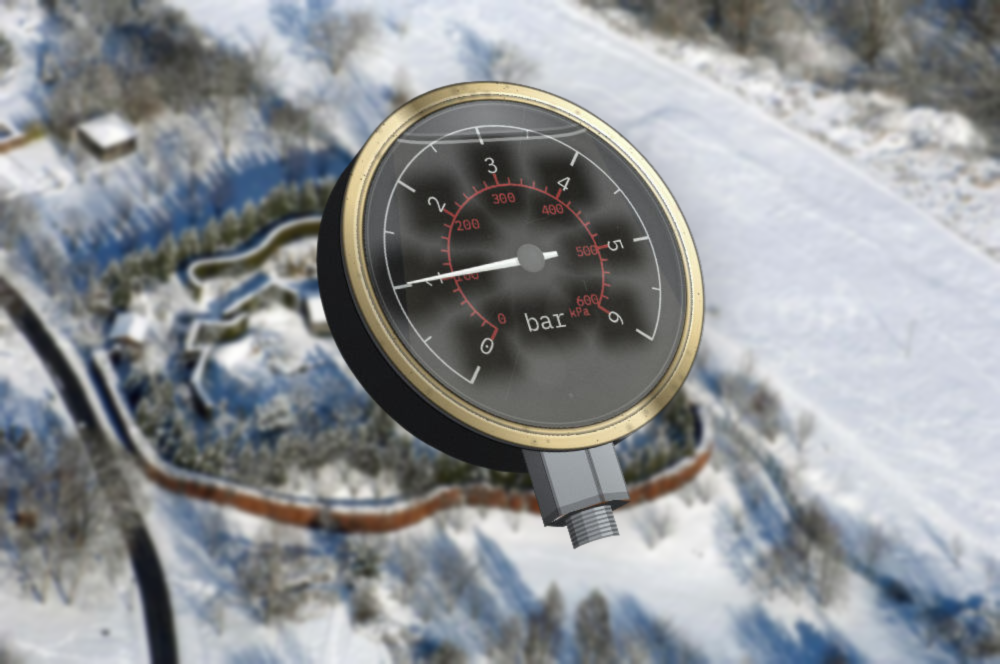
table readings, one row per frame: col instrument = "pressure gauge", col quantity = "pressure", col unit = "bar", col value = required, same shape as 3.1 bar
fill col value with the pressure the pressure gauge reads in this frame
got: 1 bar
